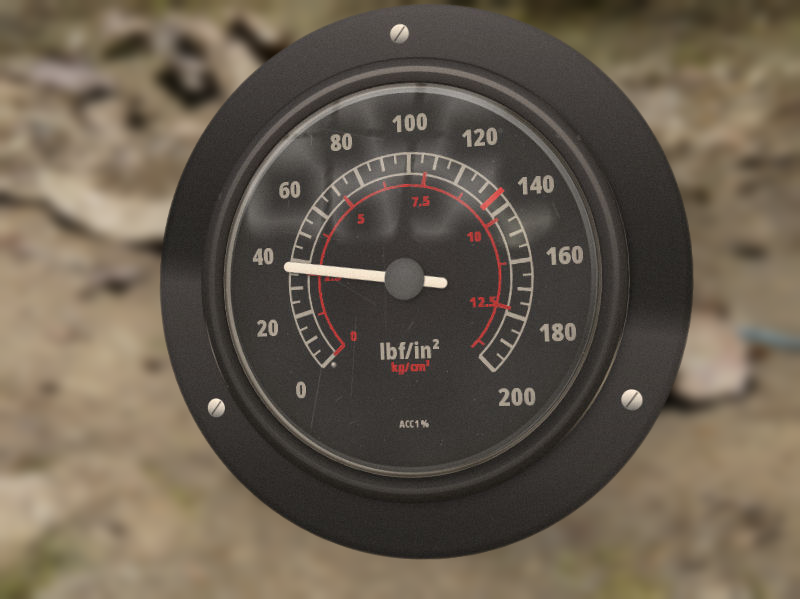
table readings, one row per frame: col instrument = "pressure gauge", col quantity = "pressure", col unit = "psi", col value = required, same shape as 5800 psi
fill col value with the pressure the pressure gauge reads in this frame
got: 37.5 psi
